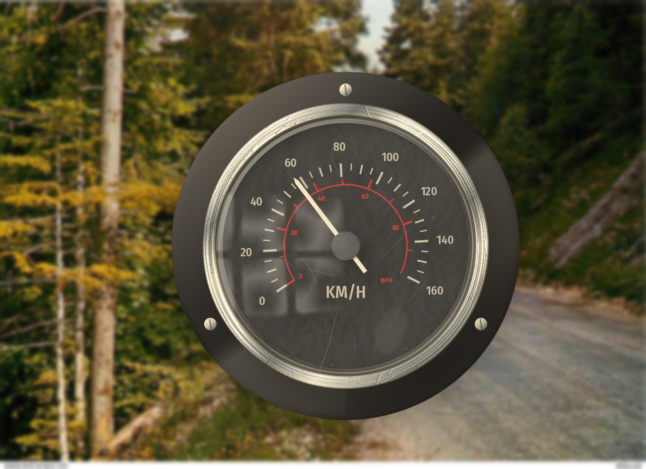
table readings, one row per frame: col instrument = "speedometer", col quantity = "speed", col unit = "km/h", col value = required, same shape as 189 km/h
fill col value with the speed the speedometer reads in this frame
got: 57.5 km/h
